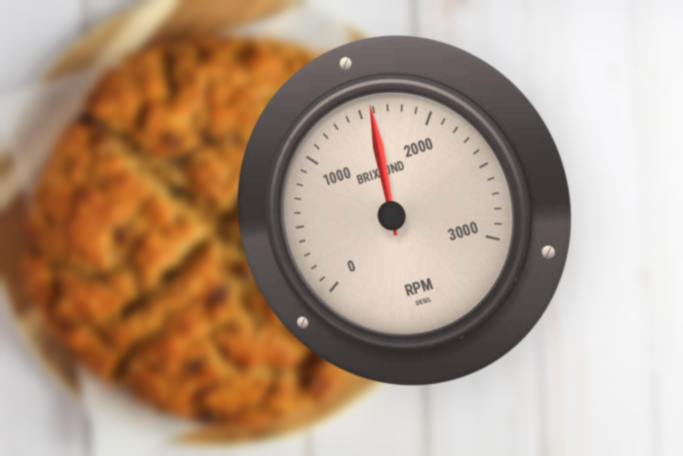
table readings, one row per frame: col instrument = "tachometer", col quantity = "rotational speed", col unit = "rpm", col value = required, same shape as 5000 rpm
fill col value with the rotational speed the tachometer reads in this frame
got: 1600 rpm
